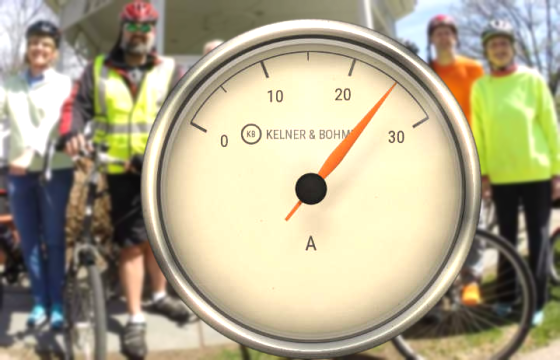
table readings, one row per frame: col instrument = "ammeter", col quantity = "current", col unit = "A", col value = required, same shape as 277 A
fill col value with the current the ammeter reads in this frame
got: 25 A
